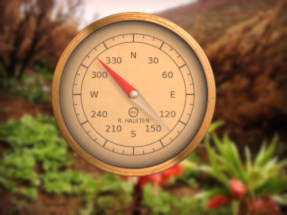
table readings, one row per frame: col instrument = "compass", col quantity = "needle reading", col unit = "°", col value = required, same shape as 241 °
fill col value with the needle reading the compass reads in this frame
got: 315 °
